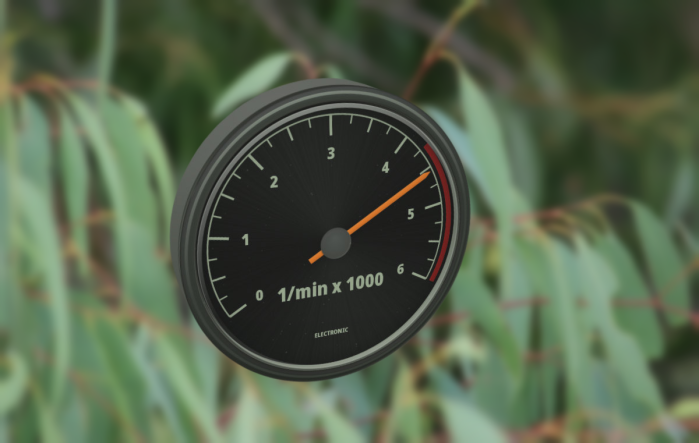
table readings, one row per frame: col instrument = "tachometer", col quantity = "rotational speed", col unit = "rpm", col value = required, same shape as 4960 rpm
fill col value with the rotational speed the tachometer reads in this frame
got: 4500 rpm
